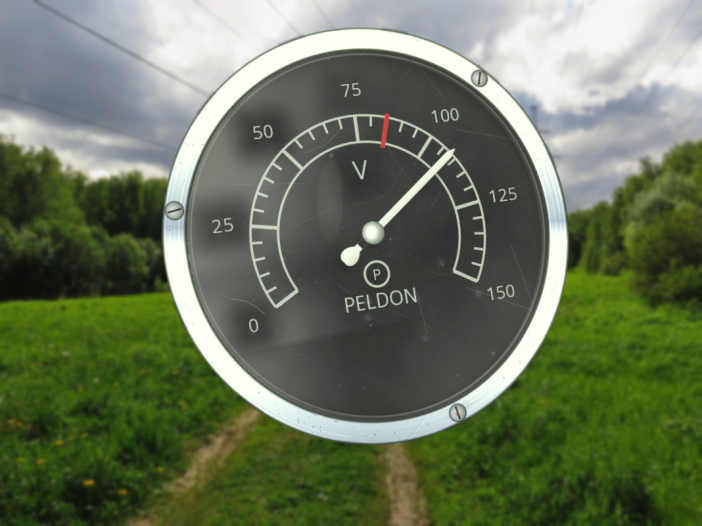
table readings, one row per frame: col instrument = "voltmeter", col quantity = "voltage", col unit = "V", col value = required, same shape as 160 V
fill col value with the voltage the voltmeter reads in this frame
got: 107.5 V
